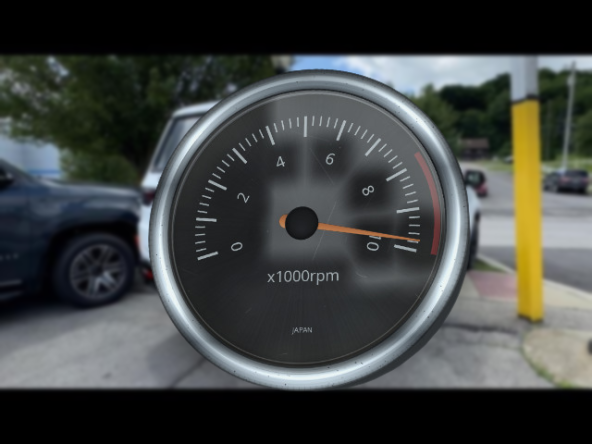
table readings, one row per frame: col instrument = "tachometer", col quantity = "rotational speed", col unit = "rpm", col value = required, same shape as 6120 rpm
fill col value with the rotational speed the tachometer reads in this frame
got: 9800 rpm
